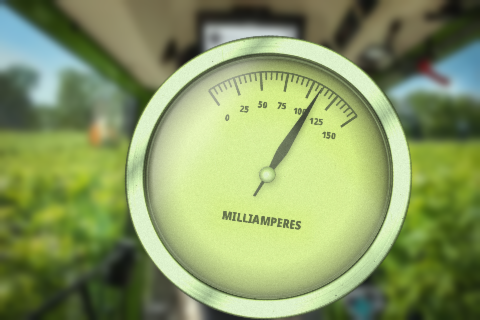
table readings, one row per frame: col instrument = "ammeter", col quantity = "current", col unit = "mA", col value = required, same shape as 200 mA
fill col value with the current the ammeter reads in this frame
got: 110 mA
